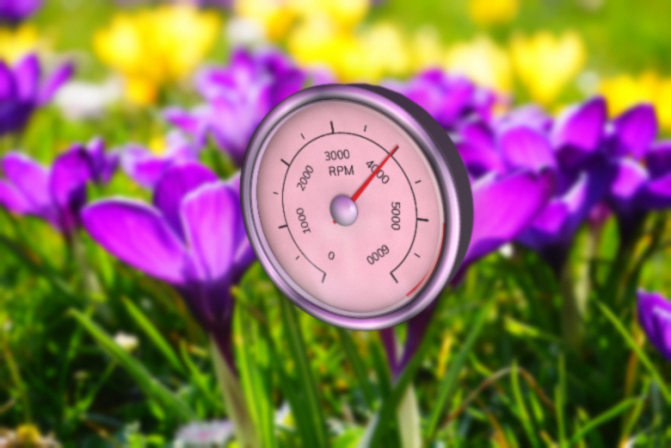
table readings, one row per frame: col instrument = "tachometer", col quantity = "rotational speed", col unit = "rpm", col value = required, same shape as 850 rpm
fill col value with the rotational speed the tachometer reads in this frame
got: 4000 rpm
